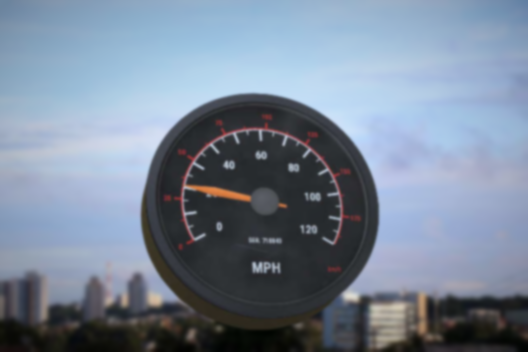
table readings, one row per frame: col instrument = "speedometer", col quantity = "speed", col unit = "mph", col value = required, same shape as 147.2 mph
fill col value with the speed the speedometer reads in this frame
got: 20 mph
